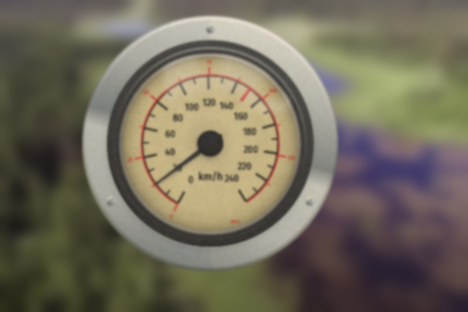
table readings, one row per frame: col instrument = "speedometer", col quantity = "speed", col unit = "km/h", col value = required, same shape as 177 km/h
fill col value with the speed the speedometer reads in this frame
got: 20 km/h
